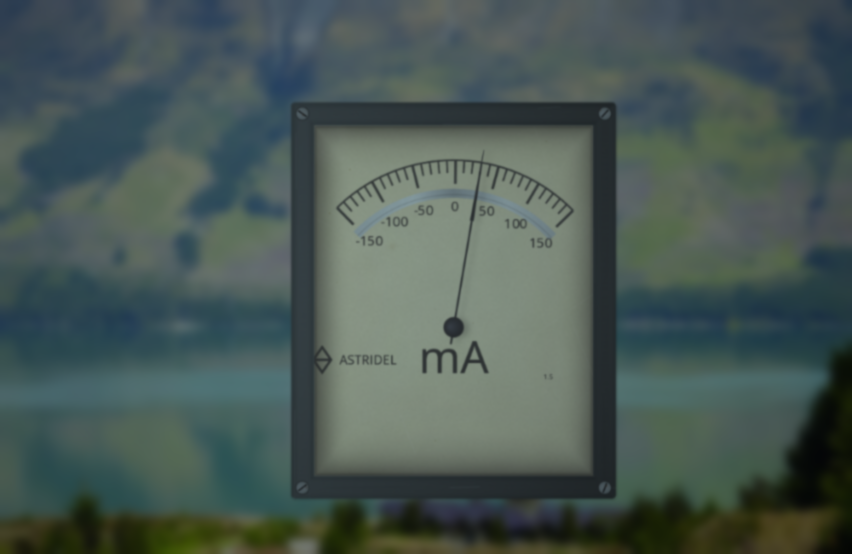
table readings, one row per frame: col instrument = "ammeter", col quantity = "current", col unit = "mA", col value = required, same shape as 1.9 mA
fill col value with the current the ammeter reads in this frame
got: 30 mA
